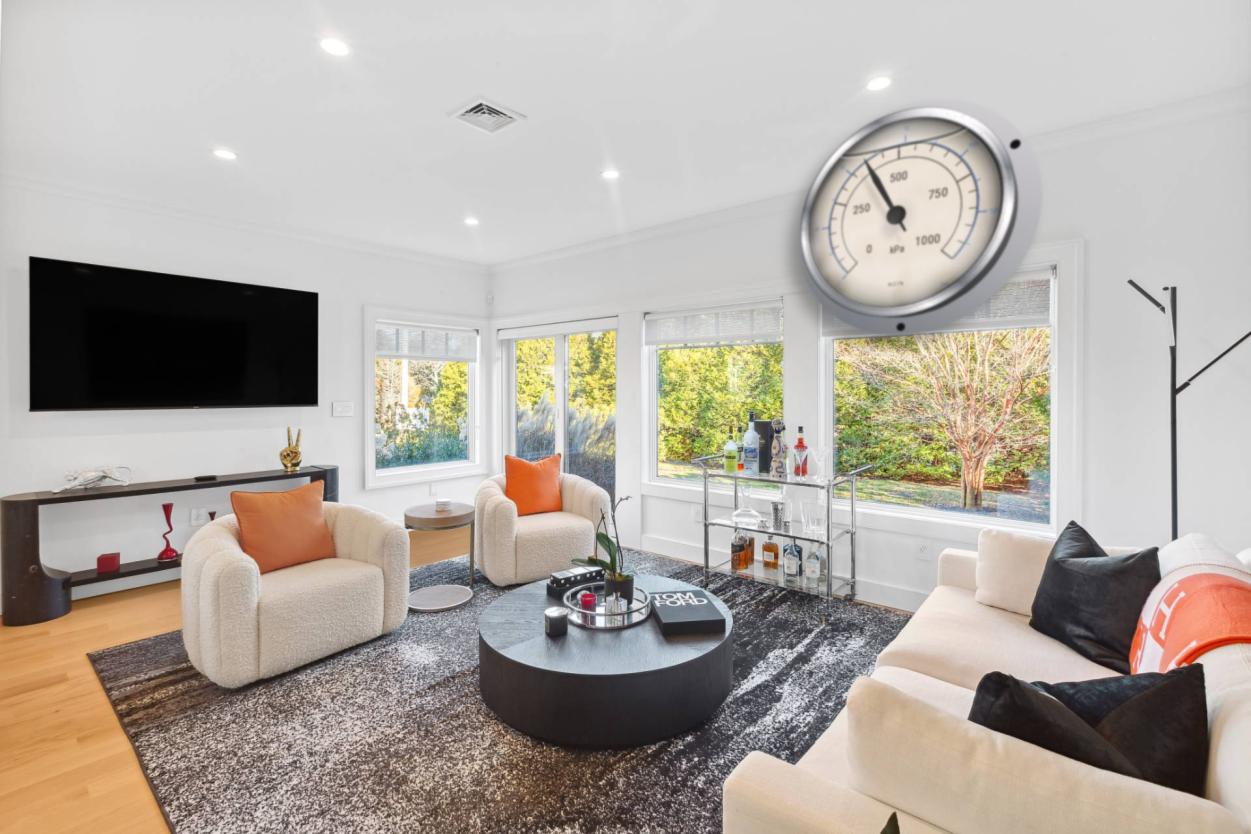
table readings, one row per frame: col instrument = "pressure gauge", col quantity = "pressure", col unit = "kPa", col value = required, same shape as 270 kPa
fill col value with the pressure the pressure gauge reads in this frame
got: 400 kPa
